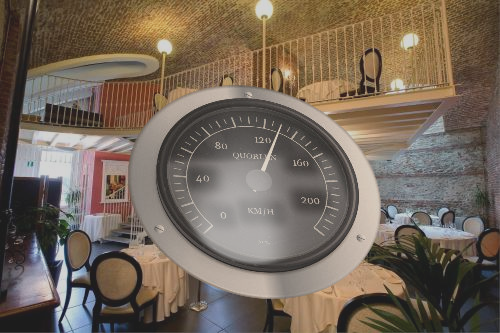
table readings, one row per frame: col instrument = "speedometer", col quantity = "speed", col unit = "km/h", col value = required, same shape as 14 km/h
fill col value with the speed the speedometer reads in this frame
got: 130 km/h
